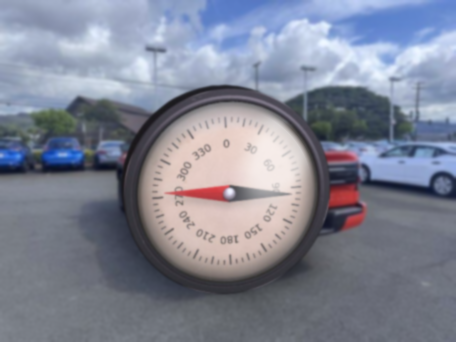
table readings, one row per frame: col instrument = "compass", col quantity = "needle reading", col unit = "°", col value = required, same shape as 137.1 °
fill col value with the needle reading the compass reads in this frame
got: 275 °
